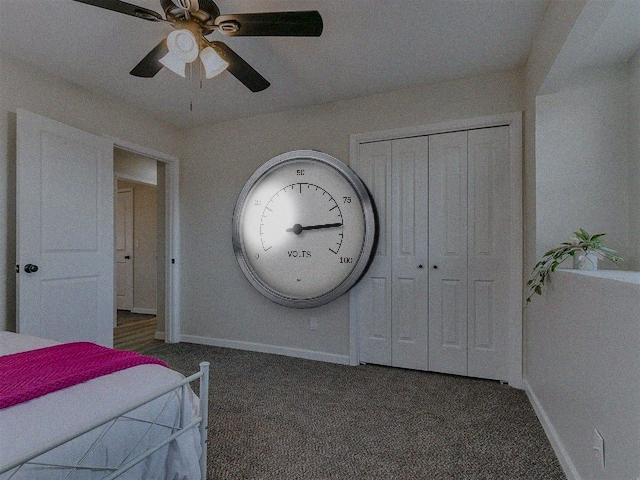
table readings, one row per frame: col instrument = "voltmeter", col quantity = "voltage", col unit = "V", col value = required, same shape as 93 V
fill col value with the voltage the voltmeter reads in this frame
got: 85 V
